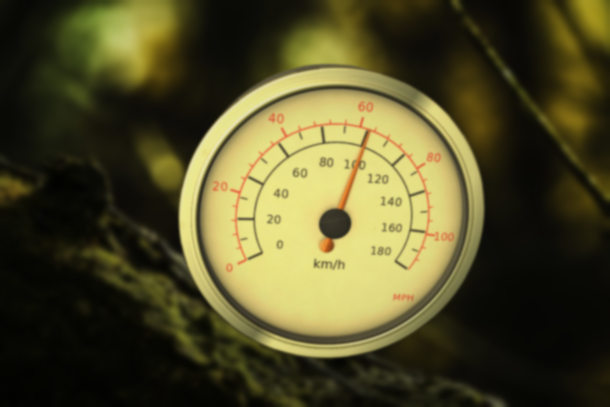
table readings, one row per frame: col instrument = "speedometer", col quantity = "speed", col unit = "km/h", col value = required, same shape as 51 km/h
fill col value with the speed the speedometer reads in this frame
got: 100 km/h
